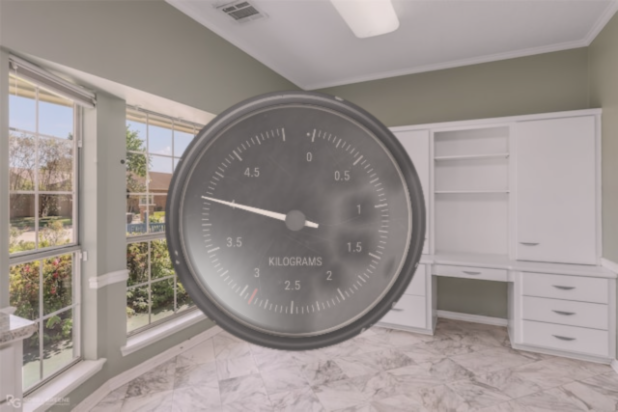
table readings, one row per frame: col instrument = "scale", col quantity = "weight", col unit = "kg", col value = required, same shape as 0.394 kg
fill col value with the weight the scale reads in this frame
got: 4 kg
